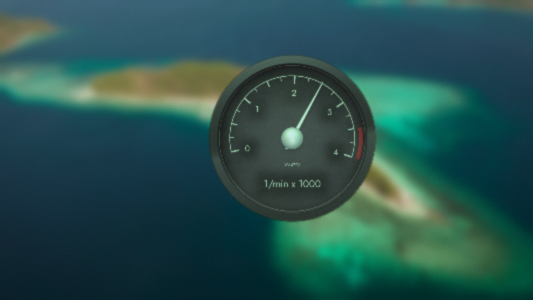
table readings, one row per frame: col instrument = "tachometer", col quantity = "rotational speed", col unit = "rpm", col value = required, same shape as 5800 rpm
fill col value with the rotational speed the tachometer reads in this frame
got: 2500 rpm
